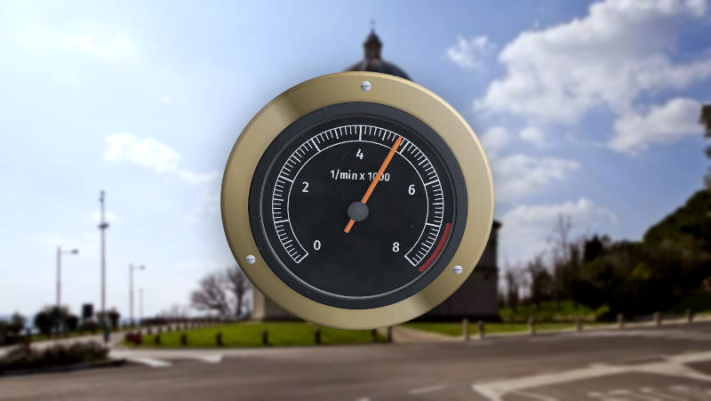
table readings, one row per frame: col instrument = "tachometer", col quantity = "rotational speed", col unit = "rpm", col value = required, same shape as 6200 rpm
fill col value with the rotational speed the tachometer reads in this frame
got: 4800 rpm
